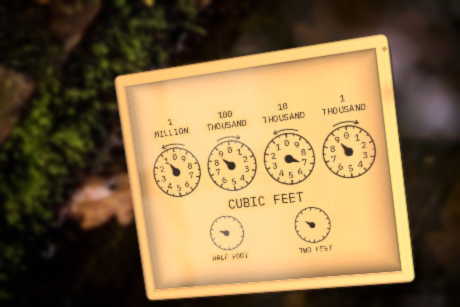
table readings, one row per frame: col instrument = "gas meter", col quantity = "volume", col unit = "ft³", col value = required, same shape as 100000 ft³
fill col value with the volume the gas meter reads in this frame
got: 86900 ft³
